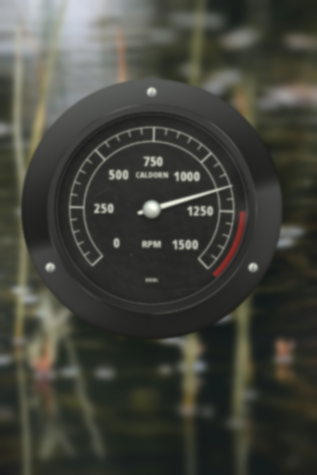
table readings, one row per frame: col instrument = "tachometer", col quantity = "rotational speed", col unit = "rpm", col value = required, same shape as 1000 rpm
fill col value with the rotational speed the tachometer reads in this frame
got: 1150 rpm
